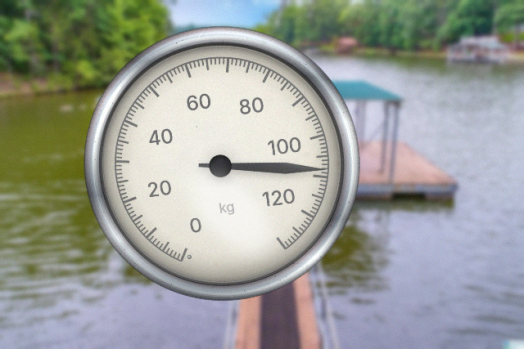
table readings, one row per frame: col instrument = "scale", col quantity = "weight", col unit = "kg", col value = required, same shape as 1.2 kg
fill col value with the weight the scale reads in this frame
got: 108 kg
